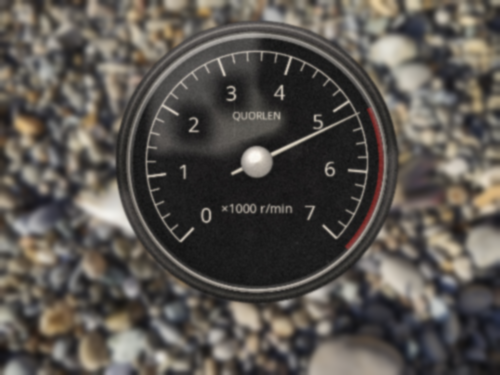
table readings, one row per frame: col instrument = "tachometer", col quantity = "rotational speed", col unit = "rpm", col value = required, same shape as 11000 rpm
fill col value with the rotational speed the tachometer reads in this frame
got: 5200 rpm
